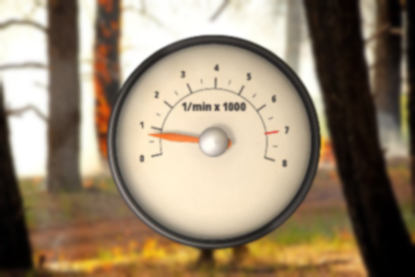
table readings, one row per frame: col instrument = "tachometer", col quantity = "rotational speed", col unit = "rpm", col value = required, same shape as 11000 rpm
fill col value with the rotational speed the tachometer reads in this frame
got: 750 rpm
